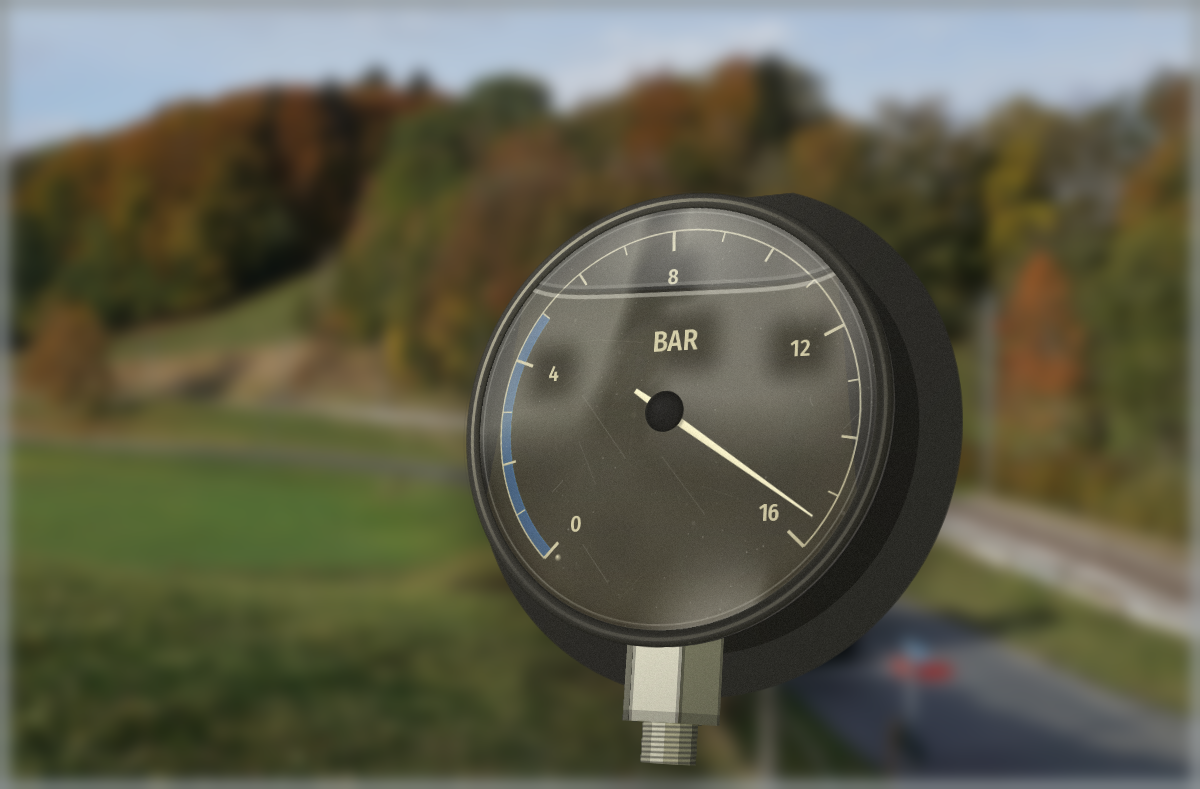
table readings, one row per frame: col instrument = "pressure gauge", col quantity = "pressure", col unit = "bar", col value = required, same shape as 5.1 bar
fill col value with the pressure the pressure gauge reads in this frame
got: 15.5 bar
